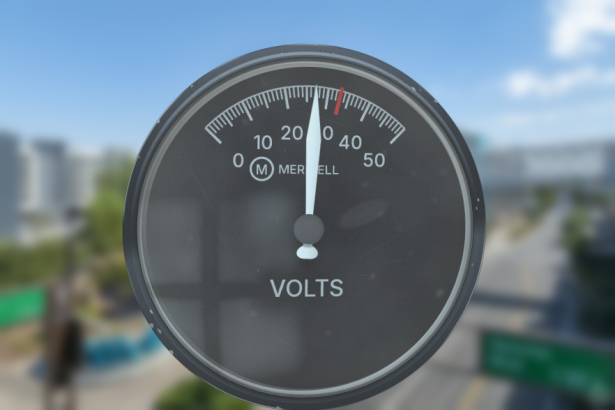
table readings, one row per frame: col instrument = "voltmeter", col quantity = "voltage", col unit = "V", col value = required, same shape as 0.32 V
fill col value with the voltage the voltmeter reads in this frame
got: 27 V
